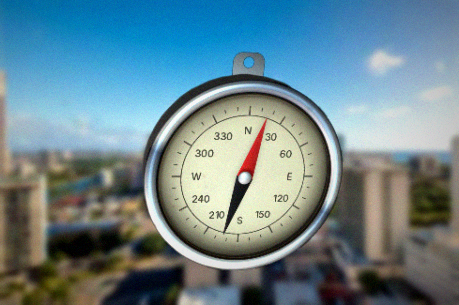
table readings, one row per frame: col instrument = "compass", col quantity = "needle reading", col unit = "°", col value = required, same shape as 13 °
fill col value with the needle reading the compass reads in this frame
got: 15 °
